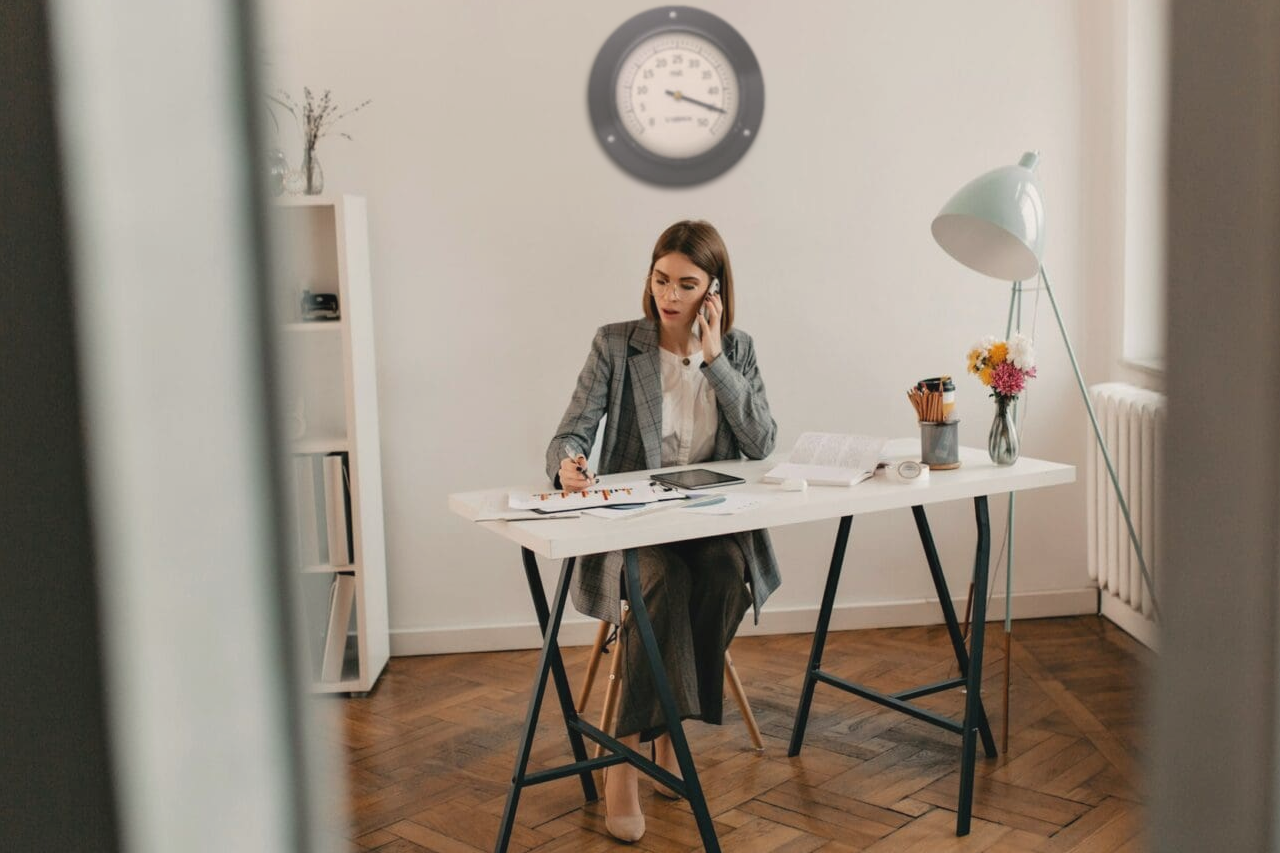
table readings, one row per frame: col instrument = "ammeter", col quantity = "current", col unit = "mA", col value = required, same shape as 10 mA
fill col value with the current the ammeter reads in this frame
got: 45 mA
